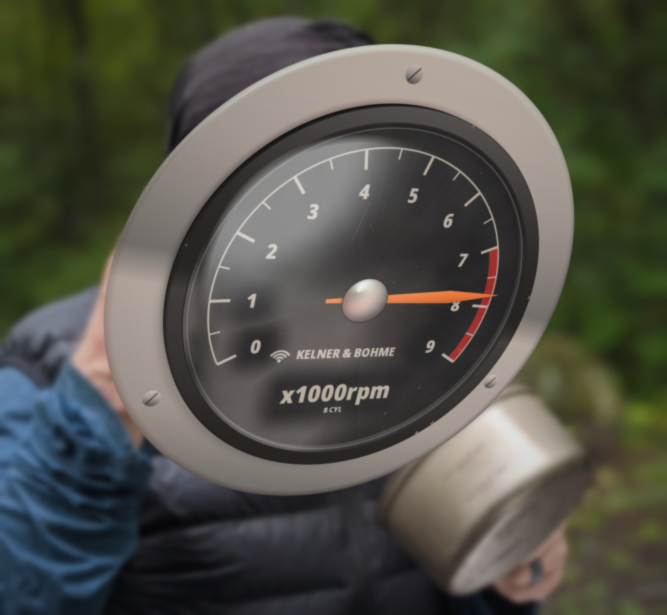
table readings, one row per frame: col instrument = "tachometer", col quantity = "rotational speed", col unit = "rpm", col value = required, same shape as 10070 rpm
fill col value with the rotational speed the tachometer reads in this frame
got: 7750 rpm
